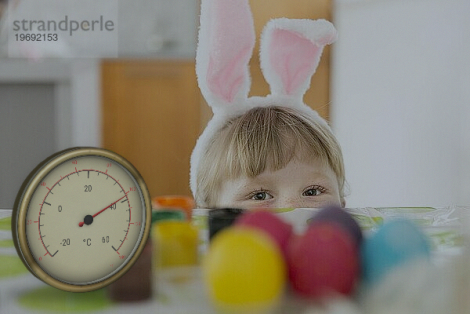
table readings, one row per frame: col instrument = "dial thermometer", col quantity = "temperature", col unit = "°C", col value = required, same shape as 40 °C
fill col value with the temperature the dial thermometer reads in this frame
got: 38 °C
